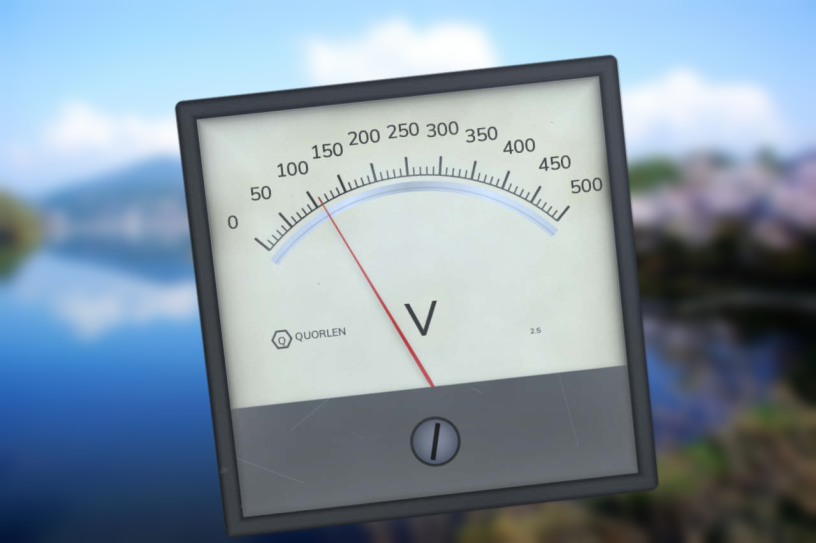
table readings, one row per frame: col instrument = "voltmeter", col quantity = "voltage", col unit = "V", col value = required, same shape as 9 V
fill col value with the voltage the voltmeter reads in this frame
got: 110 V
